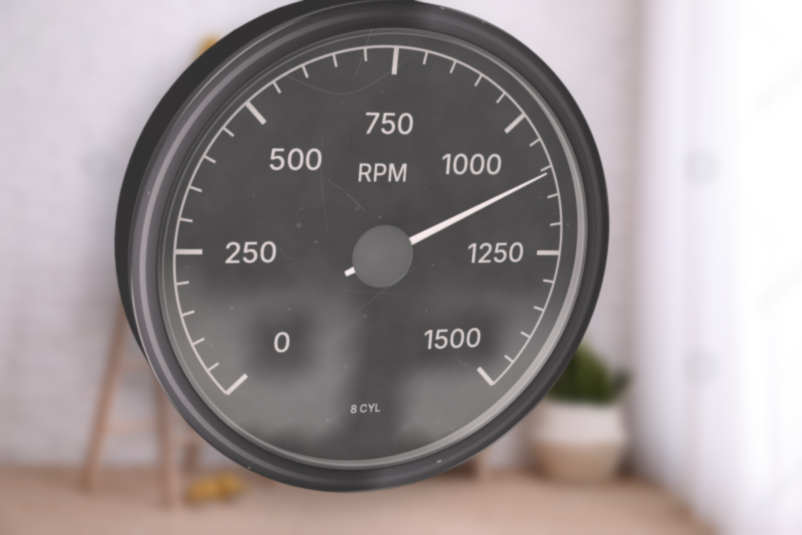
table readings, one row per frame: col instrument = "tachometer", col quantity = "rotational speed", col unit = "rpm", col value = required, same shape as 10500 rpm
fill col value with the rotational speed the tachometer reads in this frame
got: 1100 rpm
